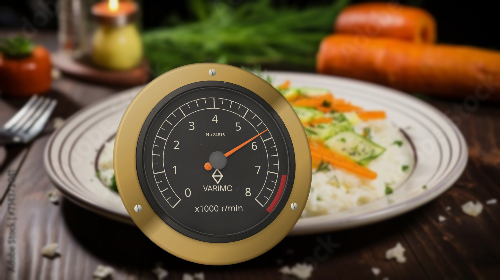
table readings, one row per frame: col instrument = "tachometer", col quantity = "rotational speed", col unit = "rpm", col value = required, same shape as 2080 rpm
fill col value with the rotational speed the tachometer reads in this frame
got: 5750 rpm
